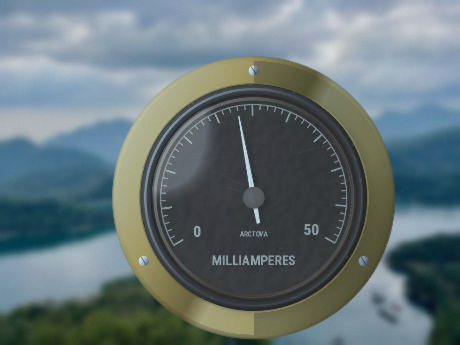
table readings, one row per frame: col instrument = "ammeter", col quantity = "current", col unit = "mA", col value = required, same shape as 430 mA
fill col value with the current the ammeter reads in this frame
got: 23 mA
